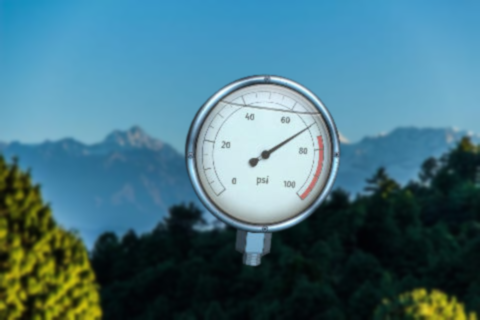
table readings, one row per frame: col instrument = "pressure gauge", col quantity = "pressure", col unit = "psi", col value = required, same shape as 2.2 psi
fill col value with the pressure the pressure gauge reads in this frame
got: 70 psi
